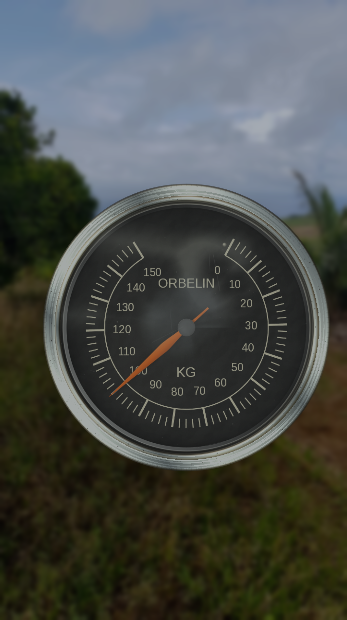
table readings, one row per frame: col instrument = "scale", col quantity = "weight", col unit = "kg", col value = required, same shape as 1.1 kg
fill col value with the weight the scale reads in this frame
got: 100 kg
